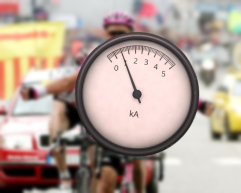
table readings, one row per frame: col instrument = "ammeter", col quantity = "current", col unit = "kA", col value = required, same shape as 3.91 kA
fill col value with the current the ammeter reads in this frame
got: 1 kA
